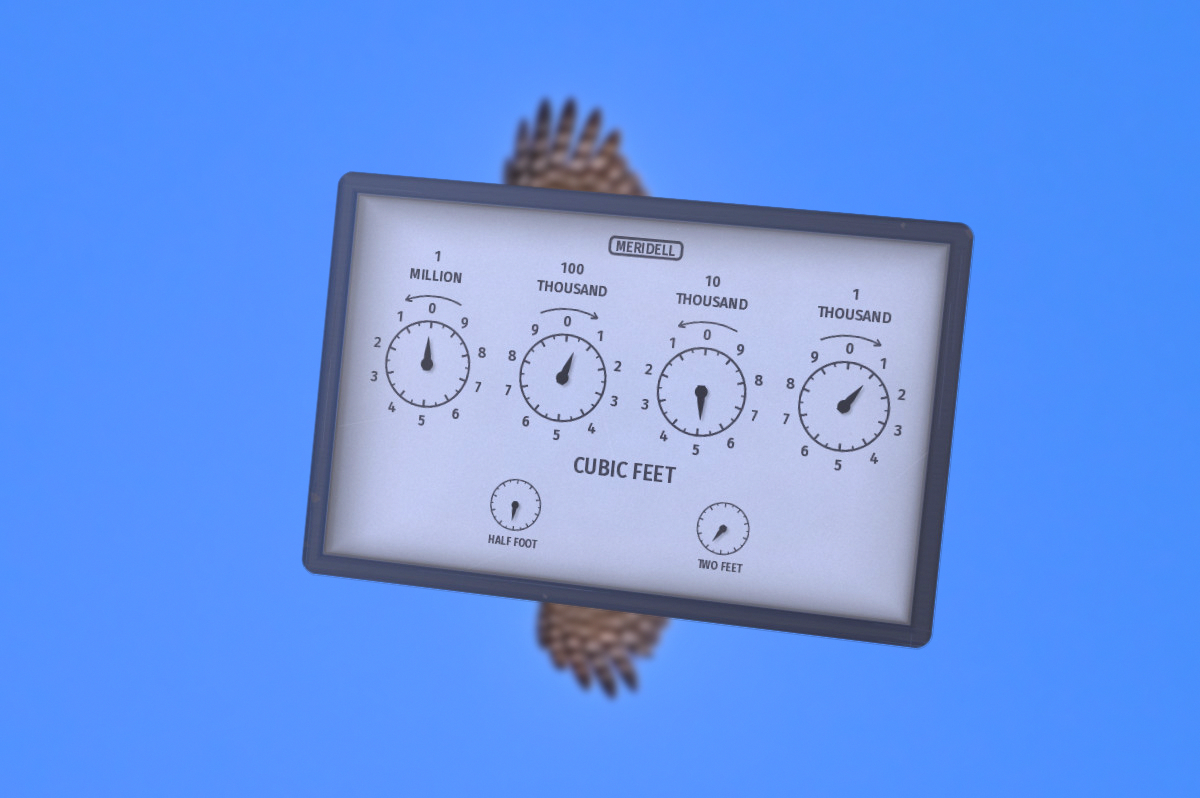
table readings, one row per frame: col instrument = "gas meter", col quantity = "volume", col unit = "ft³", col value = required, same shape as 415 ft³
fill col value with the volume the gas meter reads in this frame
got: 5100 ft³
